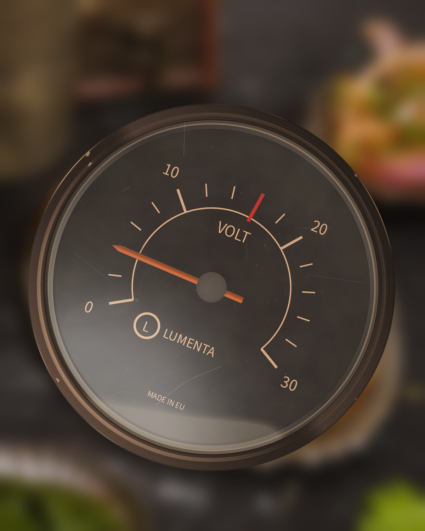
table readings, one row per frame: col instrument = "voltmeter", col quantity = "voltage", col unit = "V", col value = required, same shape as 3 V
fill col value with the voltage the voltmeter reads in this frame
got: 4 V
